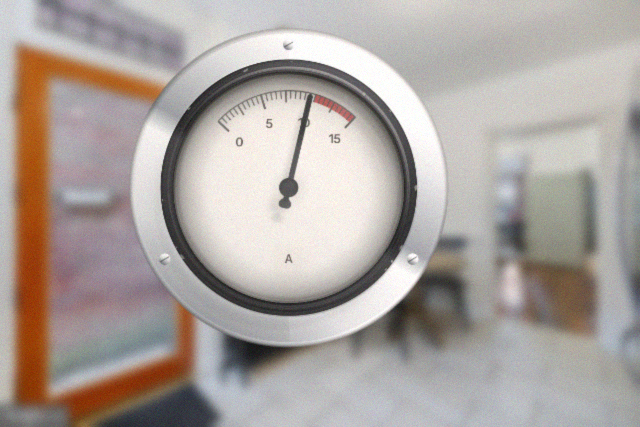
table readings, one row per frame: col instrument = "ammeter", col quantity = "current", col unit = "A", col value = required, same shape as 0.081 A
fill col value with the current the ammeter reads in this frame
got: 10 A
